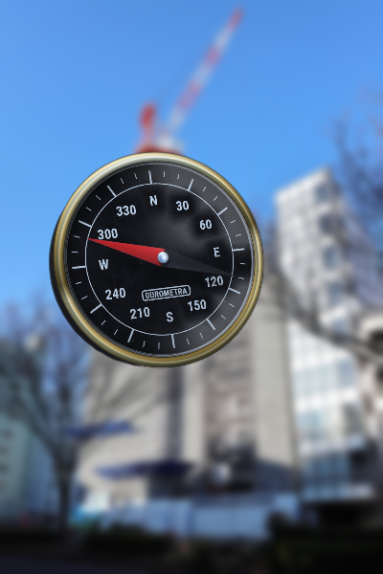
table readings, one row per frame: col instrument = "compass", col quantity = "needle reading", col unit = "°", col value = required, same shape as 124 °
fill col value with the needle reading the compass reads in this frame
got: 290 °
